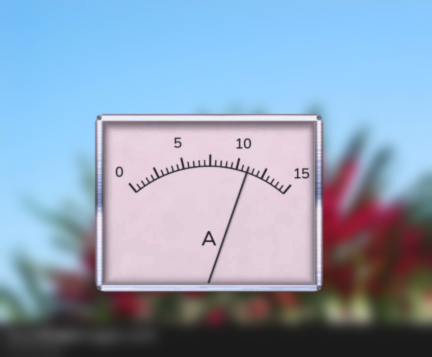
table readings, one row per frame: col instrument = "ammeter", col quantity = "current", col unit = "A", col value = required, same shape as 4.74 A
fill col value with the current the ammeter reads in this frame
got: 11 A
